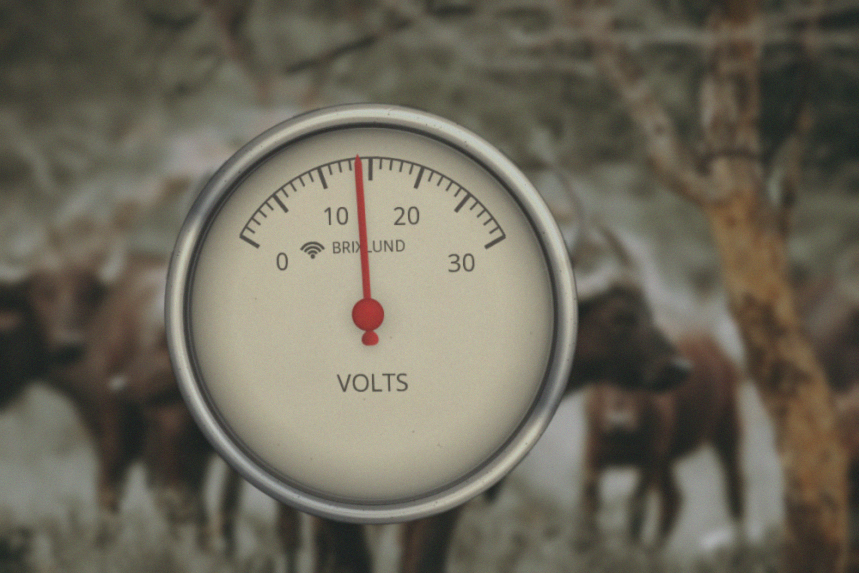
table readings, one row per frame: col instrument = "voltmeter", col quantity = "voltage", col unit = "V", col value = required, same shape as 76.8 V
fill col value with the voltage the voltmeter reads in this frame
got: 14 V
